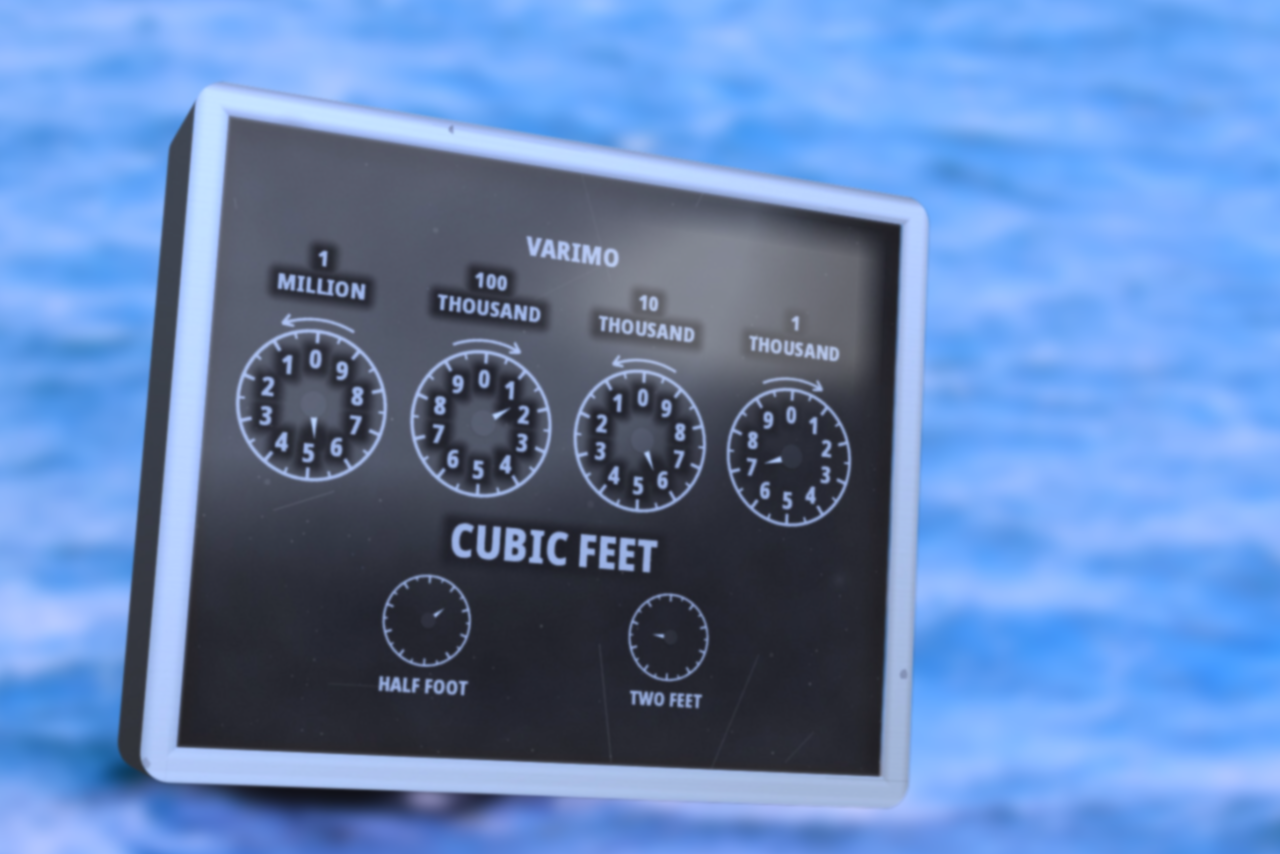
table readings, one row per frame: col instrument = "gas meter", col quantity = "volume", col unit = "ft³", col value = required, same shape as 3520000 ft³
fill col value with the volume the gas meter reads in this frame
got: 515700 ft³
